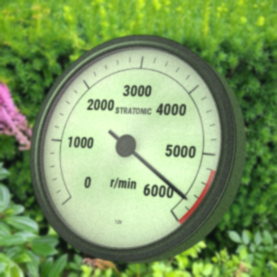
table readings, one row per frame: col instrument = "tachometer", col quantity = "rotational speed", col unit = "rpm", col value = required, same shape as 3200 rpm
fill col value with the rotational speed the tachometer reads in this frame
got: 5700 rpm
